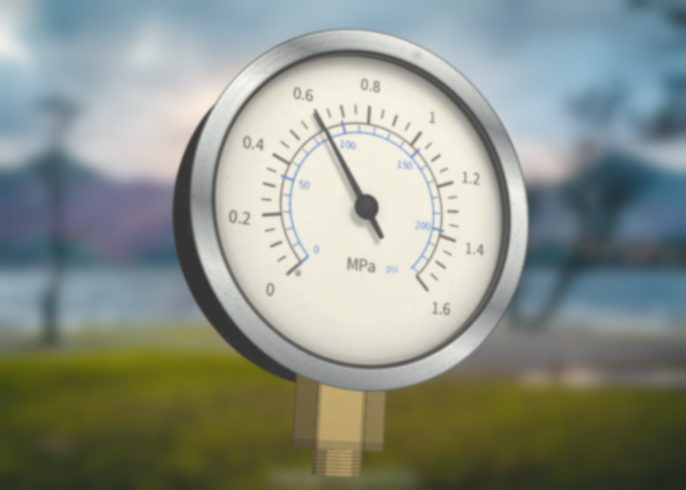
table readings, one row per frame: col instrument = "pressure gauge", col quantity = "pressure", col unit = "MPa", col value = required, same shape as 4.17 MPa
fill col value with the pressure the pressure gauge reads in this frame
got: 0.6 MPa
